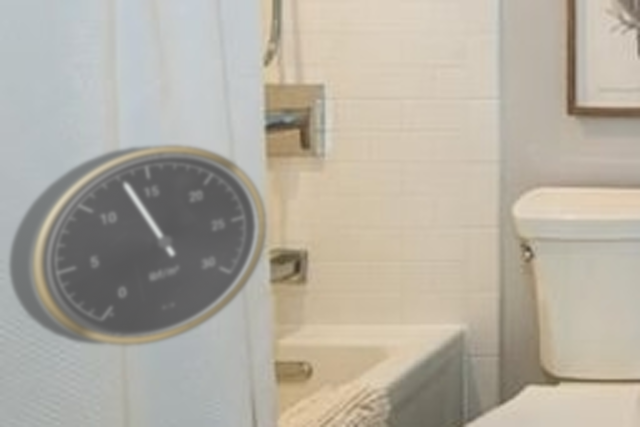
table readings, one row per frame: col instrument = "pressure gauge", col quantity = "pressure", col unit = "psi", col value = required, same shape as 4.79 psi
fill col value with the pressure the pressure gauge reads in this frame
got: 13 psi
